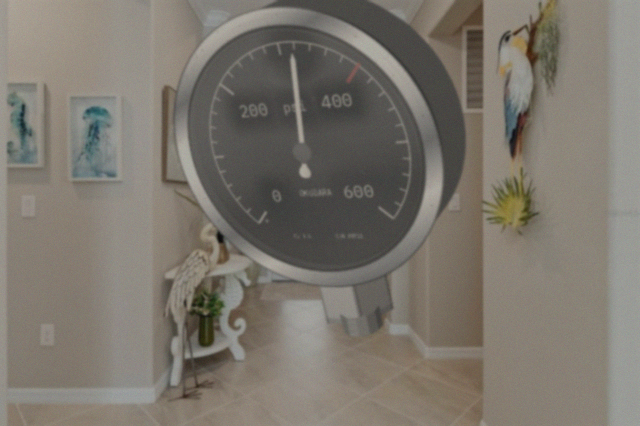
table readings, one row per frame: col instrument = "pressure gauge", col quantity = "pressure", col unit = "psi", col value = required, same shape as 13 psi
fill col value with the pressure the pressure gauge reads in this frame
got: 320 psi
